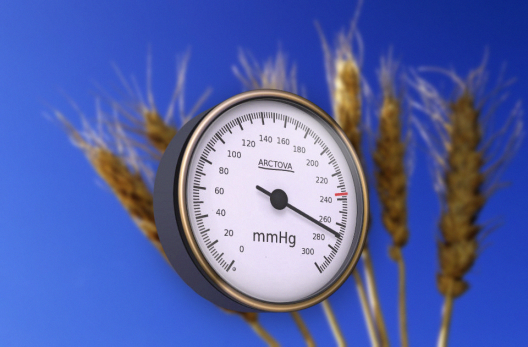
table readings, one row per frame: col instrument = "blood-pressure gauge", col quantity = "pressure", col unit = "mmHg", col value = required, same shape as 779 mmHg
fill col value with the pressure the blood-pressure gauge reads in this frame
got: 270 mmHg
